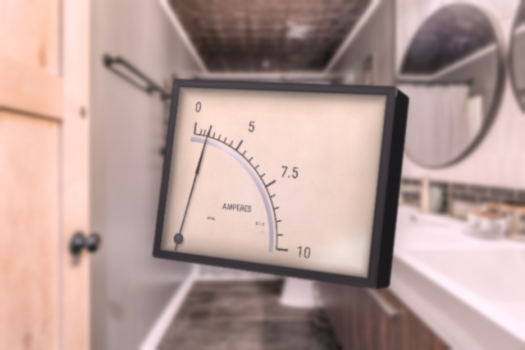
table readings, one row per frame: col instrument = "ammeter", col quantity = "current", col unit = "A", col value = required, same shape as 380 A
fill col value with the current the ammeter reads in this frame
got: 2.5 A
